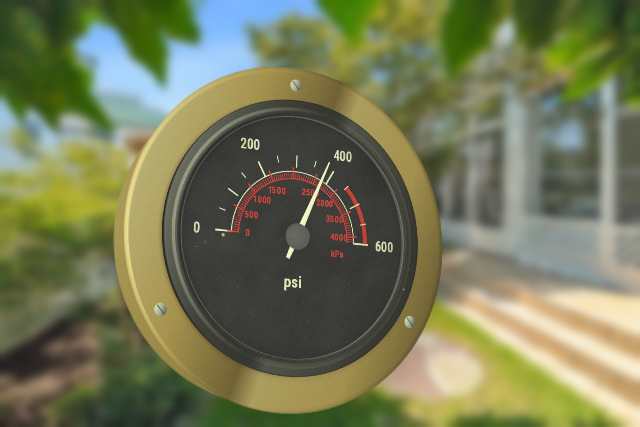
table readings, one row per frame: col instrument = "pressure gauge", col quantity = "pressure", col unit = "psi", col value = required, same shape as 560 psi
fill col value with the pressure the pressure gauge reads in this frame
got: 375 psi
